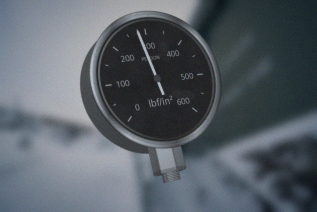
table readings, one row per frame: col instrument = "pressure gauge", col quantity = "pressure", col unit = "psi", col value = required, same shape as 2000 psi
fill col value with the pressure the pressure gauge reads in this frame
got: 275 psi
